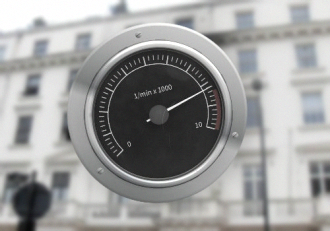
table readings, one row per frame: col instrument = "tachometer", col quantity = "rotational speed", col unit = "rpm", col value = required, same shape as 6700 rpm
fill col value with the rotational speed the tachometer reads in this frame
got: 8200 rpm
